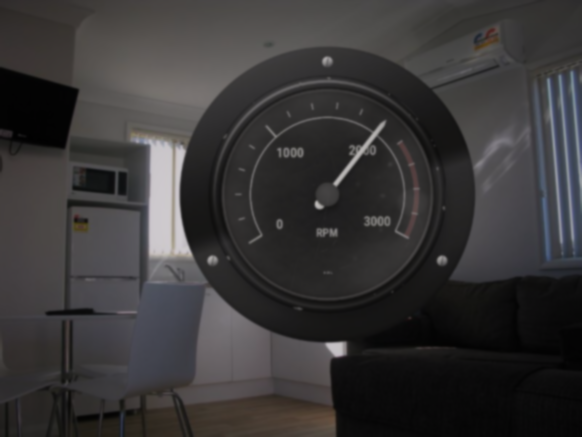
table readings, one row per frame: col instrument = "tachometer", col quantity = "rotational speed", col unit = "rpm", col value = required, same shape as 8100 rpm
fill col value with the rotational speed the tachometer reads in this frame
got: 2000 rpm
